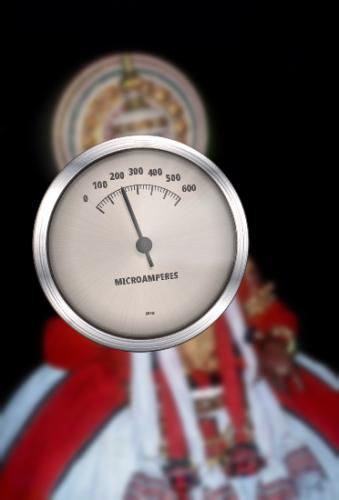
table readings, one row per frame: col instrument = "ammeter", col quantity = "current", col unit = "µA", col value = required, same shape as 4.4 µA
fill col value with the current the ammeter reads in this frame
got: 200 µA
